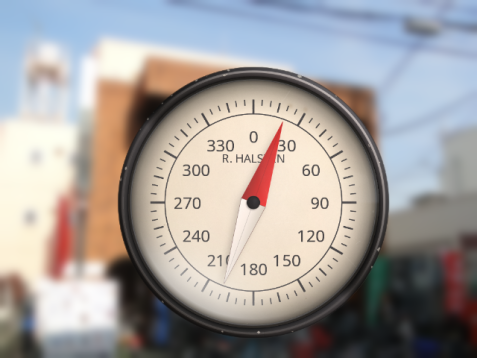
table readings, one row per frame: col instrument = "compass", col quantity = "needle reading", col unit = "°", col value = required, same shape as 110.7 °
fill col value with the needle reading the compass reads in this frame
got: 20 °
